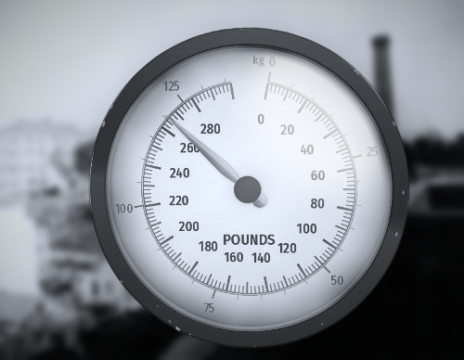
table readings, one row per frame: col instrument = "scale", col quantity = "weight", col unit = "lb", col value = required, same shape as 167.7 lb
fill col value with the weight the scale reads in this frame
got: 266 lb
